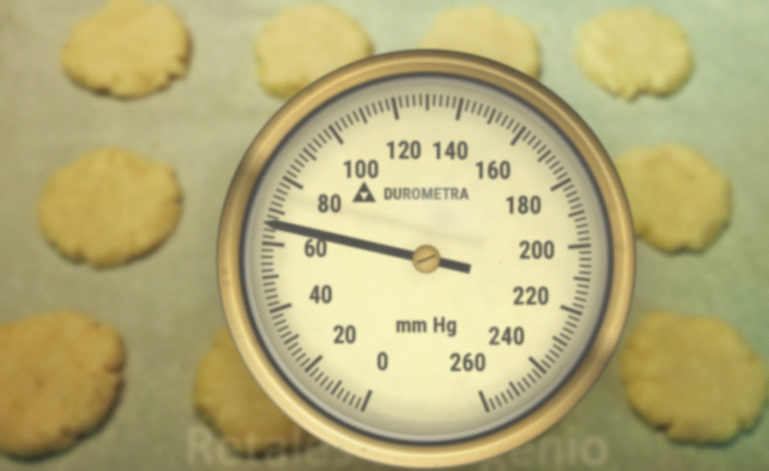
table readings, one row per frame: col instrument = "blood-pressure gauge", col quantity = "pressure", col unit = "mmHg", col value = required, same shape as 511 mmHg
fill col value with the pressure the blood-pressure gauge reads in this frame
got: 66 mmHg
